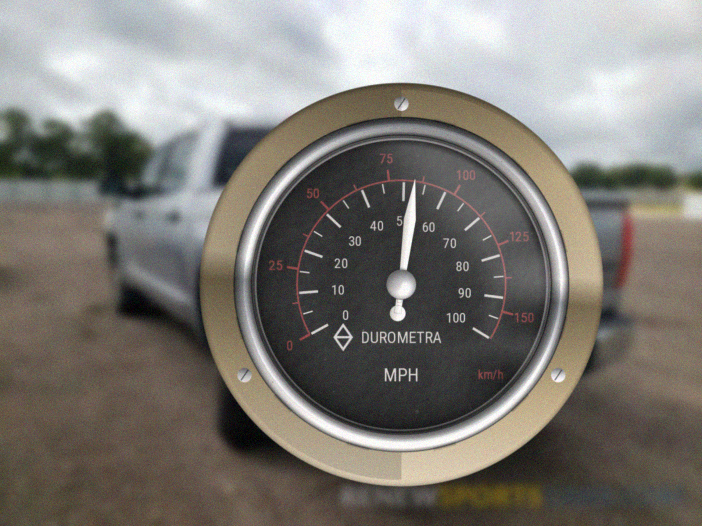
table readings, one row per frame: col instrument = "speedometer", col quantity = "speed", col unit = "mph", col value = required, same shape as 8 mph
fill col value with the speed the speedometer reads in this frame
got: 52.5 mph
